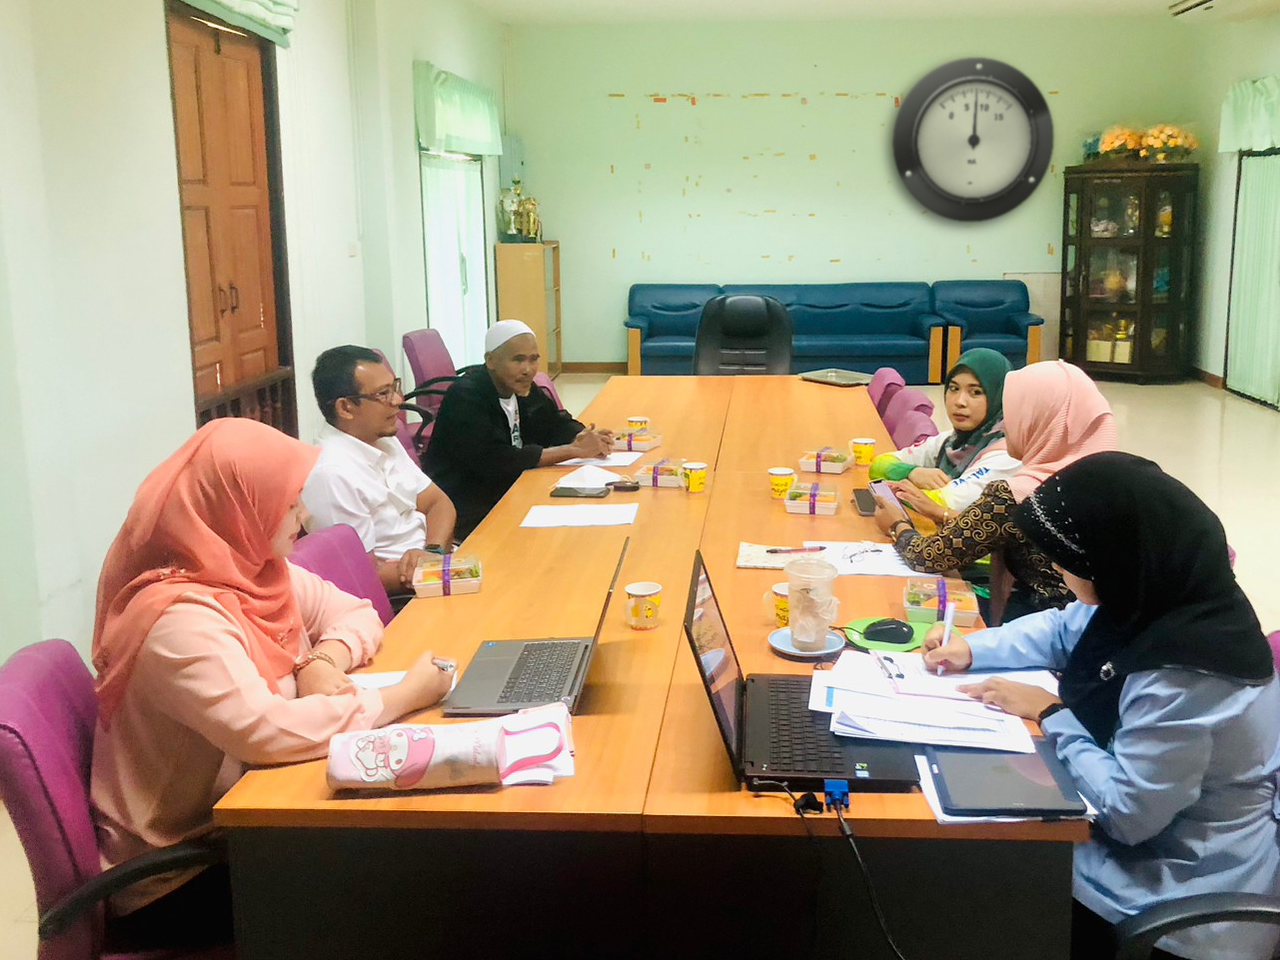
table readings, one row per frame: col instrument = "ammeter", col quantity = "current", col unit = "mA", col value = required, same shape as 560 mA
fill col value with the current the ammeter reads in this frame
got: 7.5 mA
